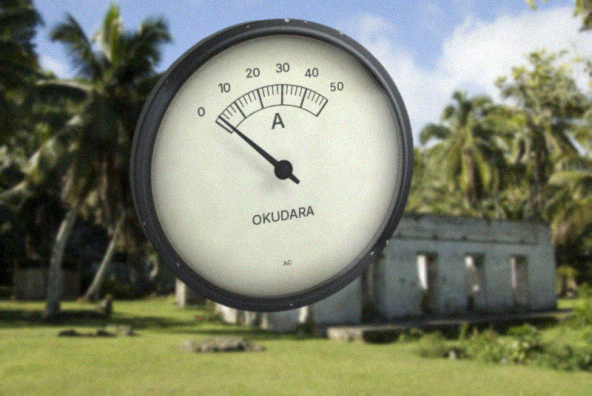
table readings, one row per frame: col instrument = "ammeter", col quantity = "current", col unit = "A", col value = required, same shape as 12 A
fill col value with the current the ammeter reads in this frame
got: 2 A
